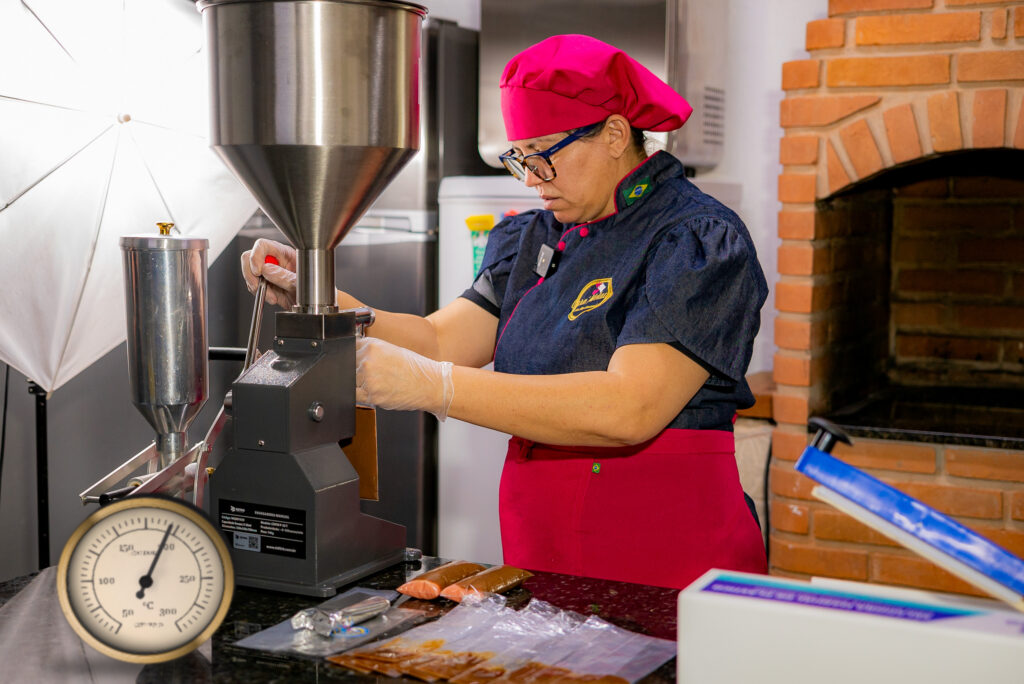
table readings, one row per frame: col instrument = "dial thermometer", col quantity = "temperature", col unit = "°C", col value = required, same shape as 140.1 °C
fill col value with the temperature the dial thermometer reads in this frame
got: 195 °C
